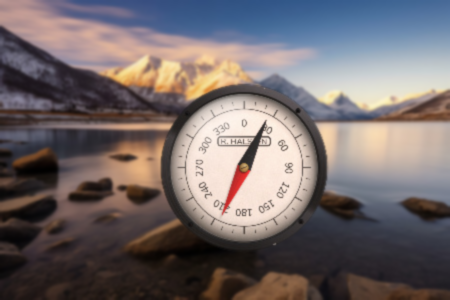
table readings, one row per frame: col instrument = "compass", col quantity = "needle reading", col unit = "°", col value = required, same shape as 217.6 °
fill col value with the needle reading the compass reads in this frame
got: 205 °
